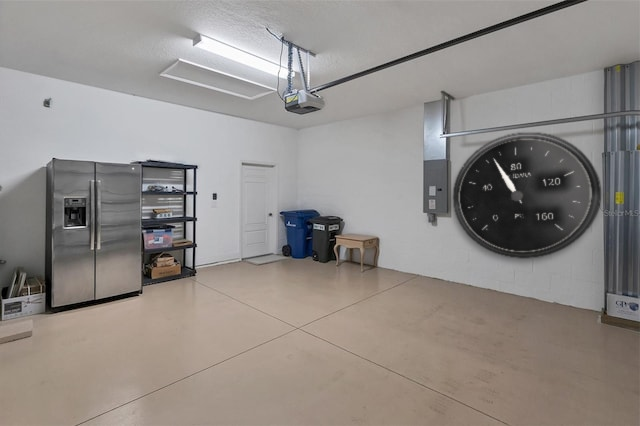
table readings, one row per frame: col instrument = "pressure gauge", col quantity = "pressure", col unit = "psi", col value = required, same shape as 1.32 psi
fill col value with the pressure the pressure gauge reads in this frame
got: 65 psi
